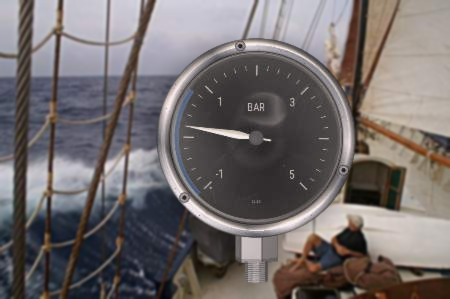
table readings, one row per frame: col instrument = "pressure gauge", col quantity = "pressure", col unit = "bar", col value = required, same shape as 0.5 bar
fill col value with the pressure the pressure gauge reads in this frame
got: 0.2 bar
